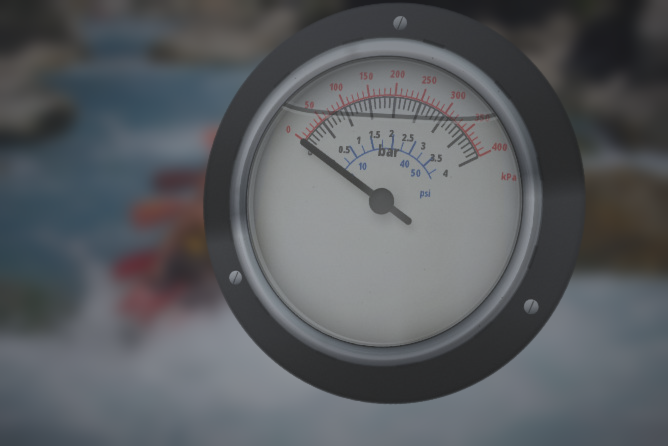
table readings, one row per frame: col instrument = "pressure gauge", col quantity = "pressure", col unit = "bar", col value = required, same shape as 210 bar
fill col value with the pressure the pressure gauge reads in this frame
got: 0 bar
